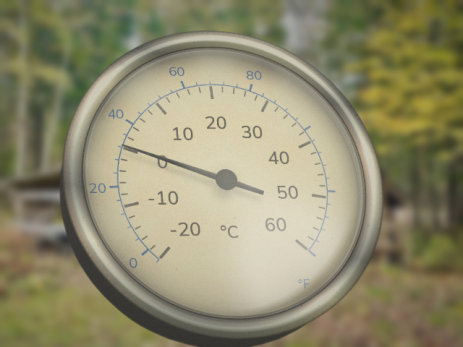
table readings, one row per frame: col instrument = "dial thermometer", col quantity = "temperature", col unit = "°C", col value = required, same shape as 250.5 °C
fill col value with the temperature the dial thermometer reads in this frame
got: 0 °C
